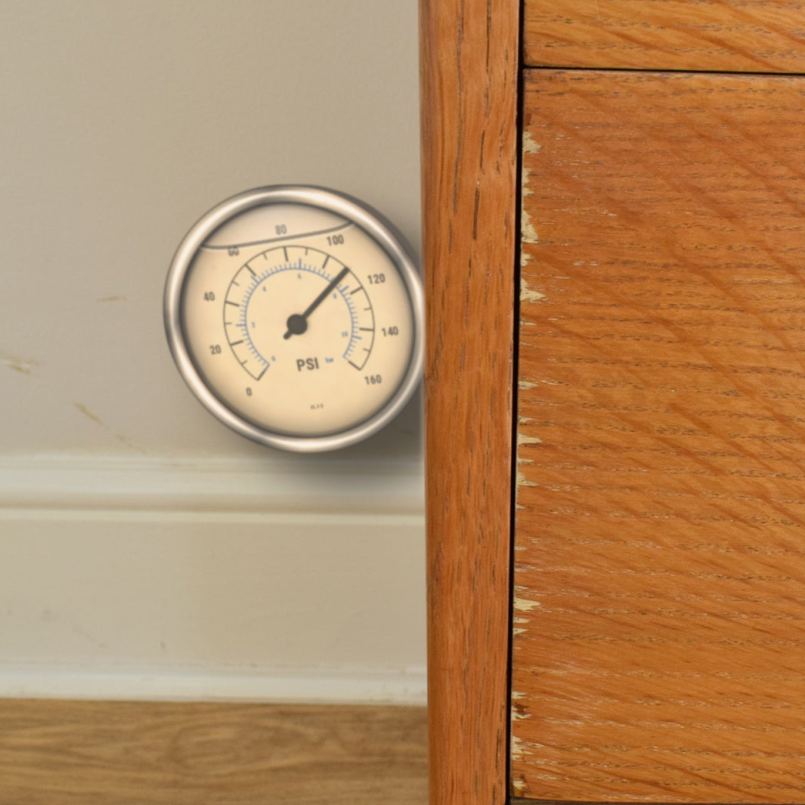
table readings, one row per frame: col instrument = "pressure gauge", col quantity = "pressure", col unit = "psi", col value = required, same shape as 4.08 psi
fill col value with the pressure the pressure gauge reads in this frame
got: 110 psi
